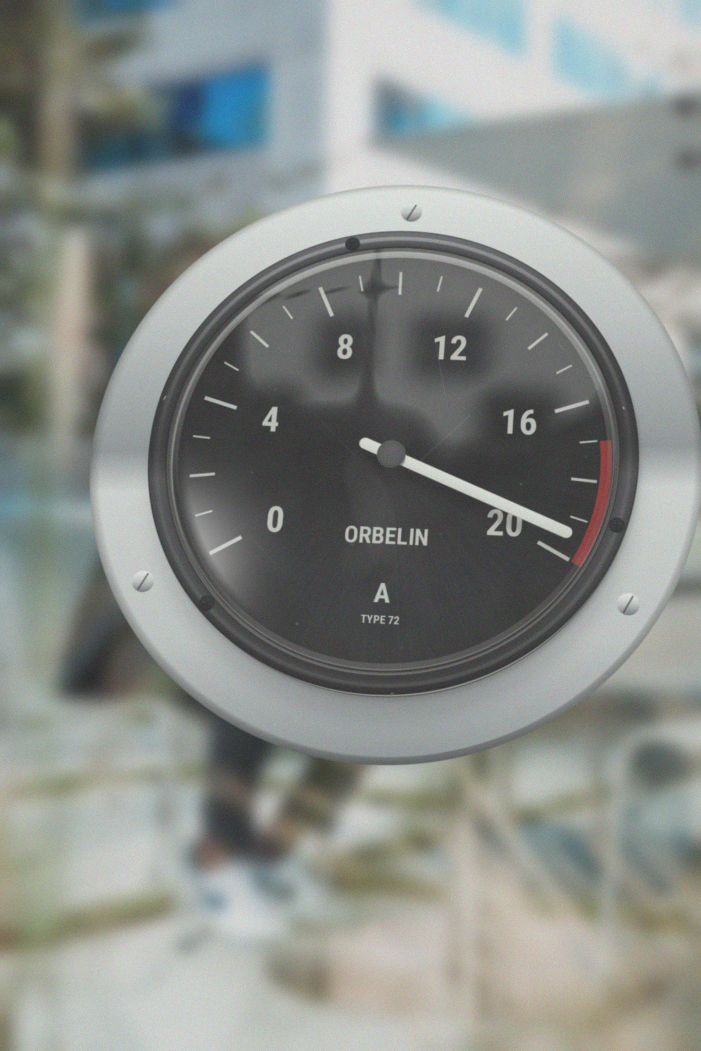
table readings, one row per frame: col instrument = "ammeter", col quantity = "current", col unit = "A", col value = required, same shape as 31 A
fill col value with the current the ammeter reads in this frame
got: 19.5 A
